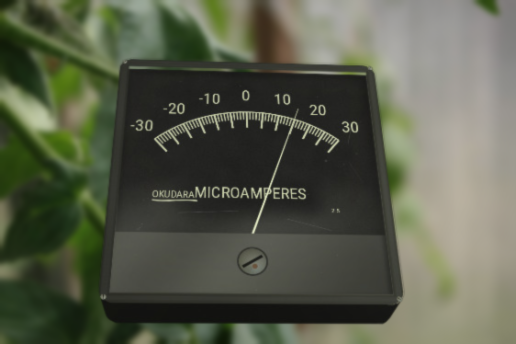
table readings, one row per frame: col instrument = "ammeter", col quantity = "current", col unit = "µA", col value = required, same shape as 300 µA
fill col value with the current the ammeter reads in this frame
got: 15 µA
